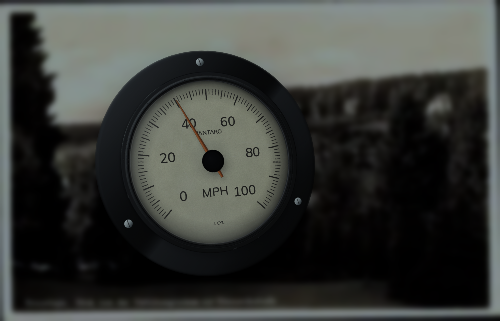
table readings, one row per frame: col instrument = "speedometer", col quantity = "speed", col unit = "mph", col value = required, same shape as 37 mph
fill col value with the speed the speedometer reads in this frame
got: 40 mph
